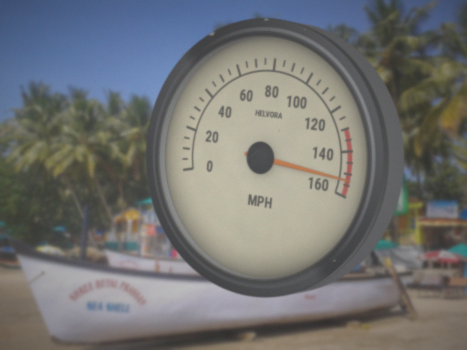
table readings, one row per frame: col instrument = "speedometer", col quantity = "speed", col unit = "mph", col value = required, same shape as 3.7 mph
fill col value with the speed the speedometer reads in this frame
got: 152.5 mph
